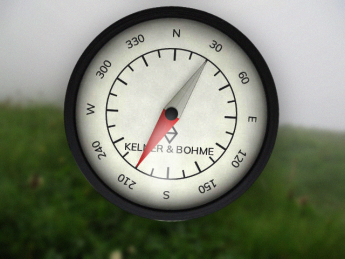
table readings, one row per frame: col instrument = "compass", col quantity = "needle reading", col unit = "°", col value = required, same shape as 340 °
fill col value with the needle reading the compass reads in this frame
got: 210 °
